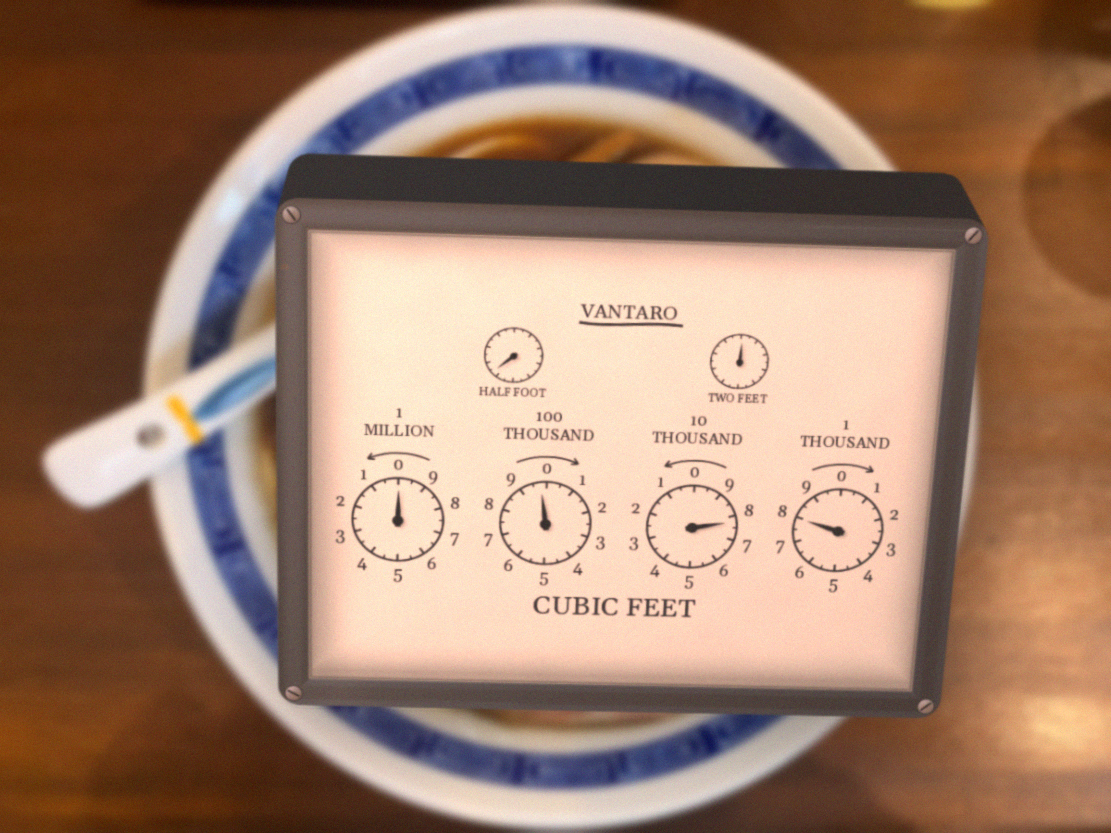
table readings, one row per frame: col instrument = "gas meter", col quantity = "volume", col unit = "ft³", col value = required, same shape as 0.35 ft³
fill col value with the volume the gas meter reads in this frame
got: 997800 ft³
